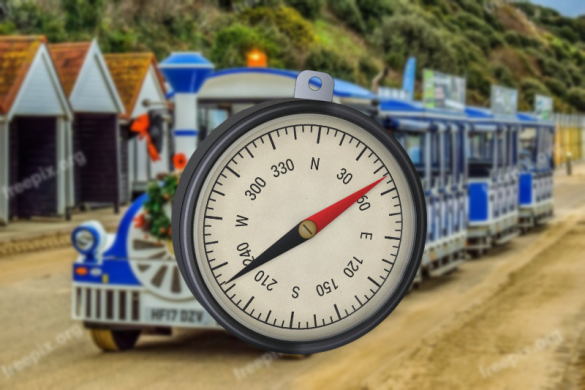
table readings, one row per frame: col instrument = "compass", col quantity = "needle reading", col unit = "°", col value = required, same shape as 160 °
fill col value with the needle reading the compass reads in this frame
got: 50 °
